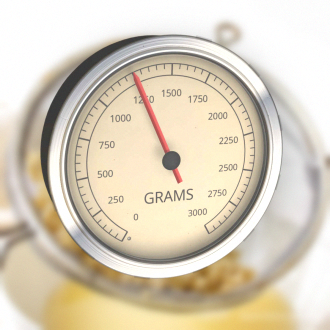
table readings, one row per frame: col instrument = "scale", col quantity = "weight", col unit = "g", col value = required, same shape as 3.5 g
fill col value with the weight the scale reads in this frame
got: 1250 g
